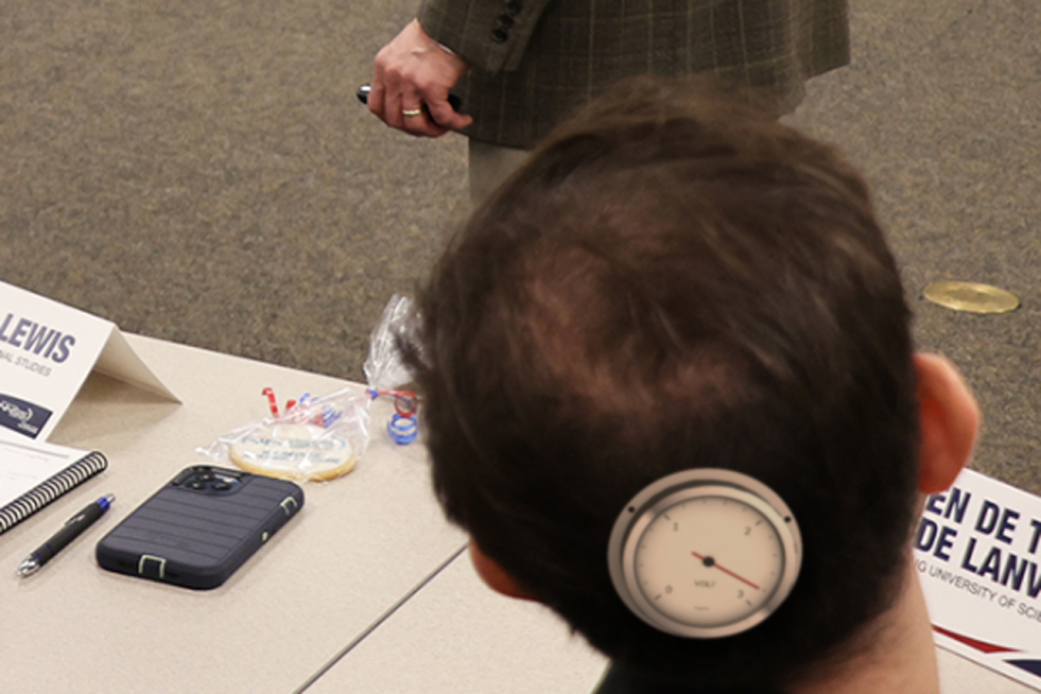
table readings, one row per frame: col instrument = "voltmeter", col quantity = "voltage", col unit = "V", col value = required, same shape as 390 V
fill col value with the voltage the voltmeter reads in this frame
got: 2.8 V
